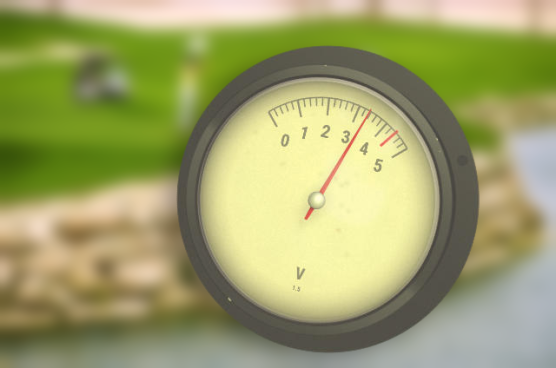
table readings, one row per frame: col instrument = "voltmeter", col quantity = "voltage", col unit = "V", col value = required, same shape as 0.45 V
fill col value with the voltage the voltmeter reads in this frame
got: 3.4 V
